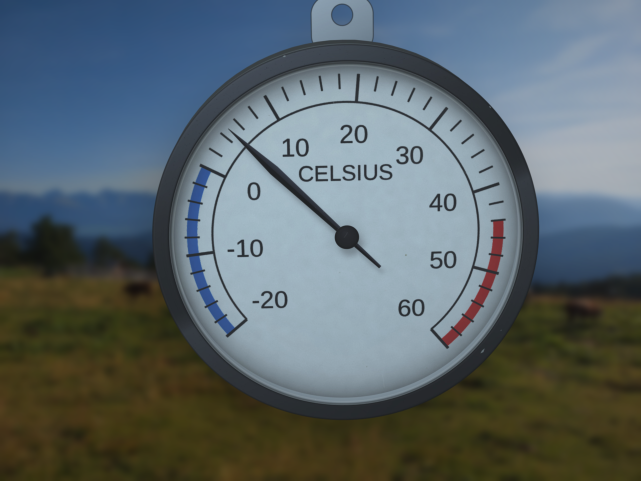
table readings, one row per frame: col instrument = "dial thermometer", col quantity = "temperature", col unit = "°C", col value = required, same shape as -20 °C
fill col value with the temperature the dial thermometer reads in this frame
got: 5 °C
